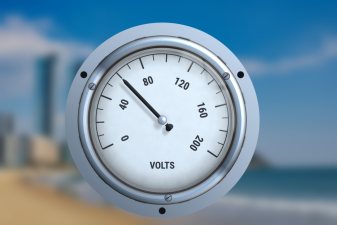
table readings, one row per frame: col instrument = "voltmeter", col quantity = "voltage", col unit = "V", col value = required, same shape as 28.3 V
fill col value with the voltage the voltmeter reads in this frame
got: 60 V
